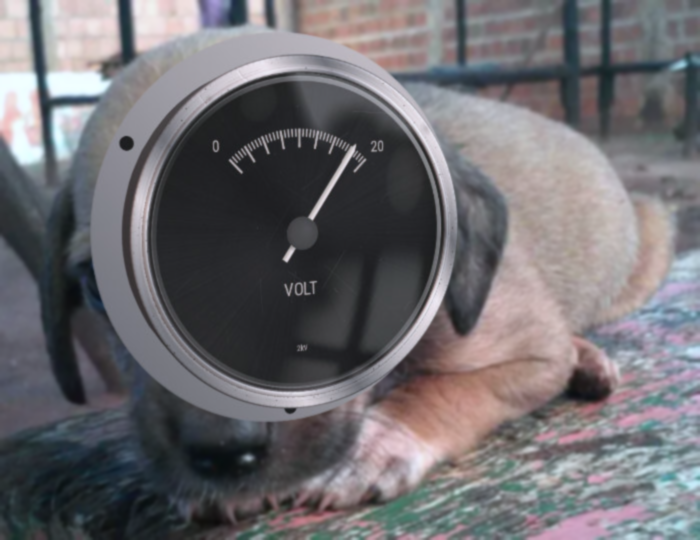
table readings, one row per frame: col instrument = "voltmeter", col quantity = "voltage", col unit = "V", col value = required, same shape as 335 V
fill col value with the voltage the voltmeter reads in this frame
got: 17.5 V
